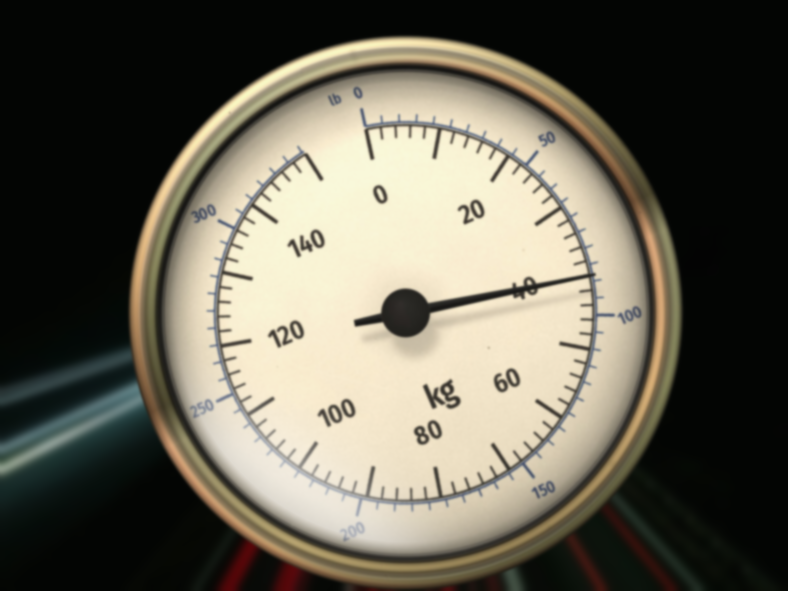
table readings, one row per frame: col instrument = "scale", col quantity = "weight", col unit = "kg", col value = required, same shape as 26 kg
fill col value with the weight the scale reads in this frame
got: 40 kg
